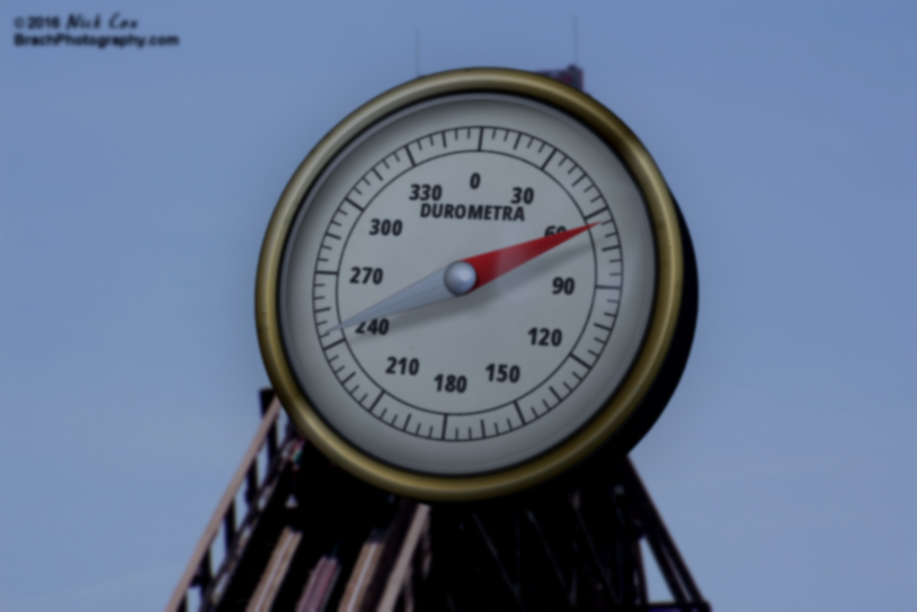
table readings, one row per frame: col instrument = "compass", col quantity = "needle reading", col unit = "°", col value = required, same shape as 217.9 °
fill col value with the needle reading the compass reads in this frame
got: 65 °
